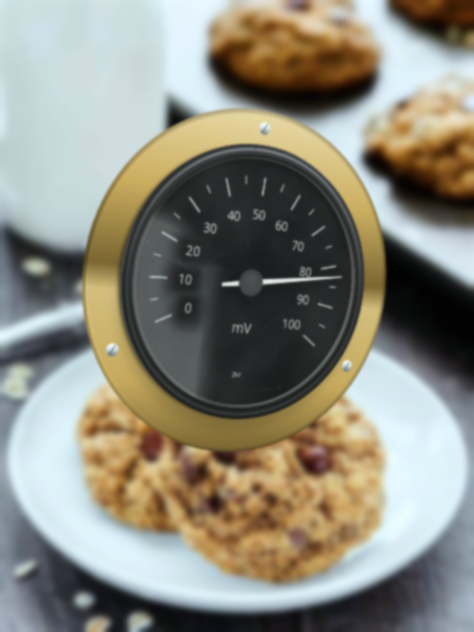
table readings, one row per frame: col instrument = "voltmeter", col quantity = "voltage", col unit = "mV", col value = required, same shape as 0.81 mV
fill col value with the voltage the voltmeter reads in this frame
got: 82.5 mV
